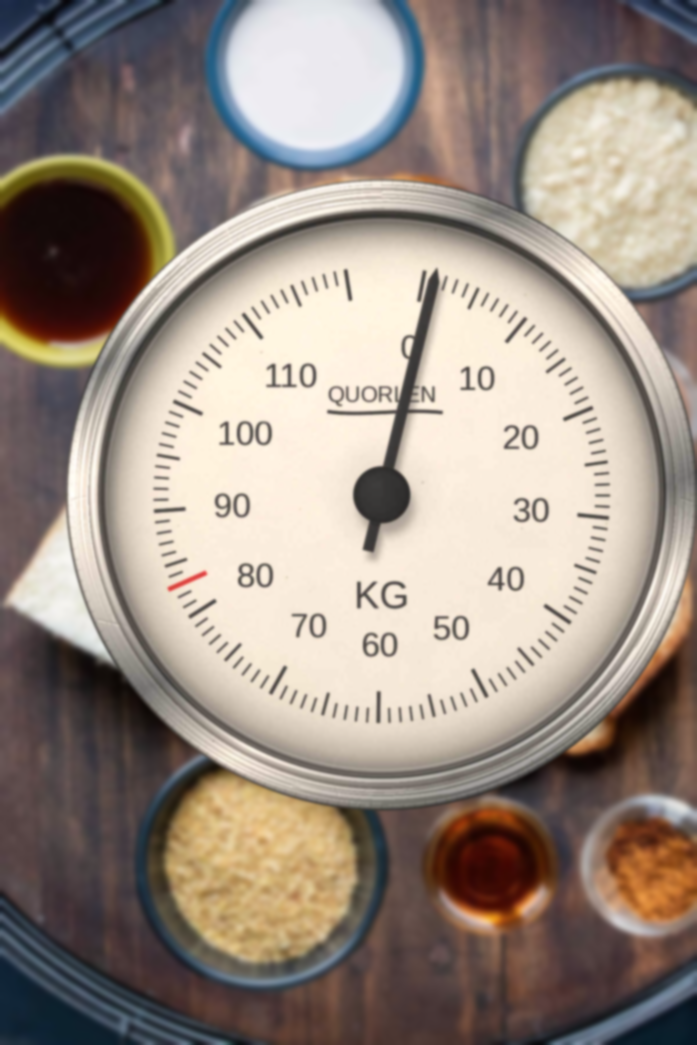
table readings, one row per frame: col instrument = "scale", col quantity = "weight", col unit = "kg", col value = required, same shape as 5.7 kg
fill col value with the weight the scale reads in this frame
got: 1 kg
